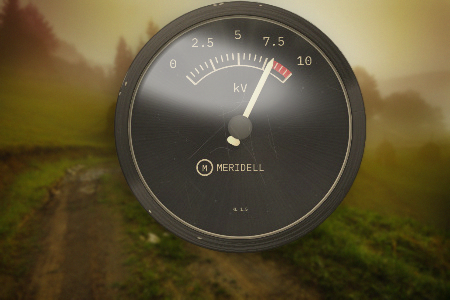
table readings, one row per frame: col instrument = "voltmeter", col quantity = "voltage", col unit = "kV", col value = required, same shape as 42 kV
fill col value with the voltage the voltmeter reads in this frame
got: 8 kV
